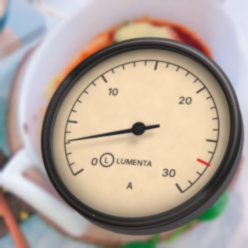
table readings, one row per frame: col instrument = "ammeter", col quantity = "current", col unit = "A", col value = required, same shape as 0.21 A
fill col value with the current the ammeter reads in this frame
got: 3 A
